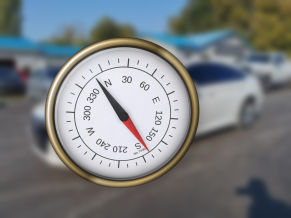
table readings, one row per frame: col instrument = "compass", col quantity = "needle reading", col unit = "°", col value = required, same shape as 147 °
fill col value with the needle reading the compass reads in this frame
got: 170 °
